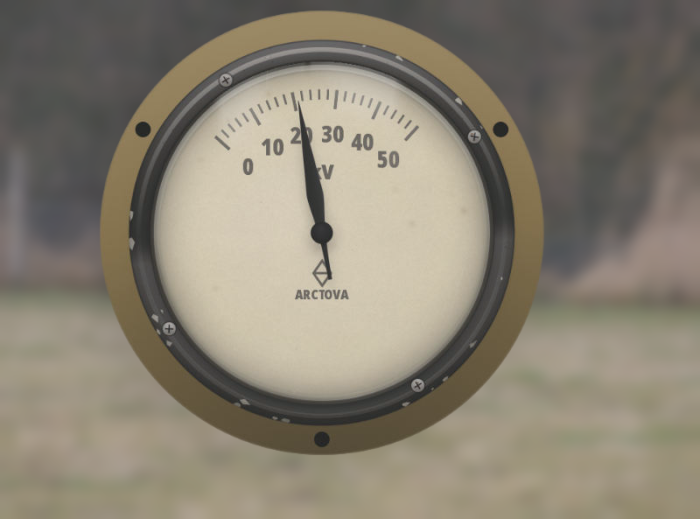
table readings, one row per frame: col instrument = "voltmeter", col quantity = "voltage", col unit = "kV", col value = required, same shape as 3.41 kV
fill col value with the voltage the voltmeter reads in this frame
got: 21 kV
